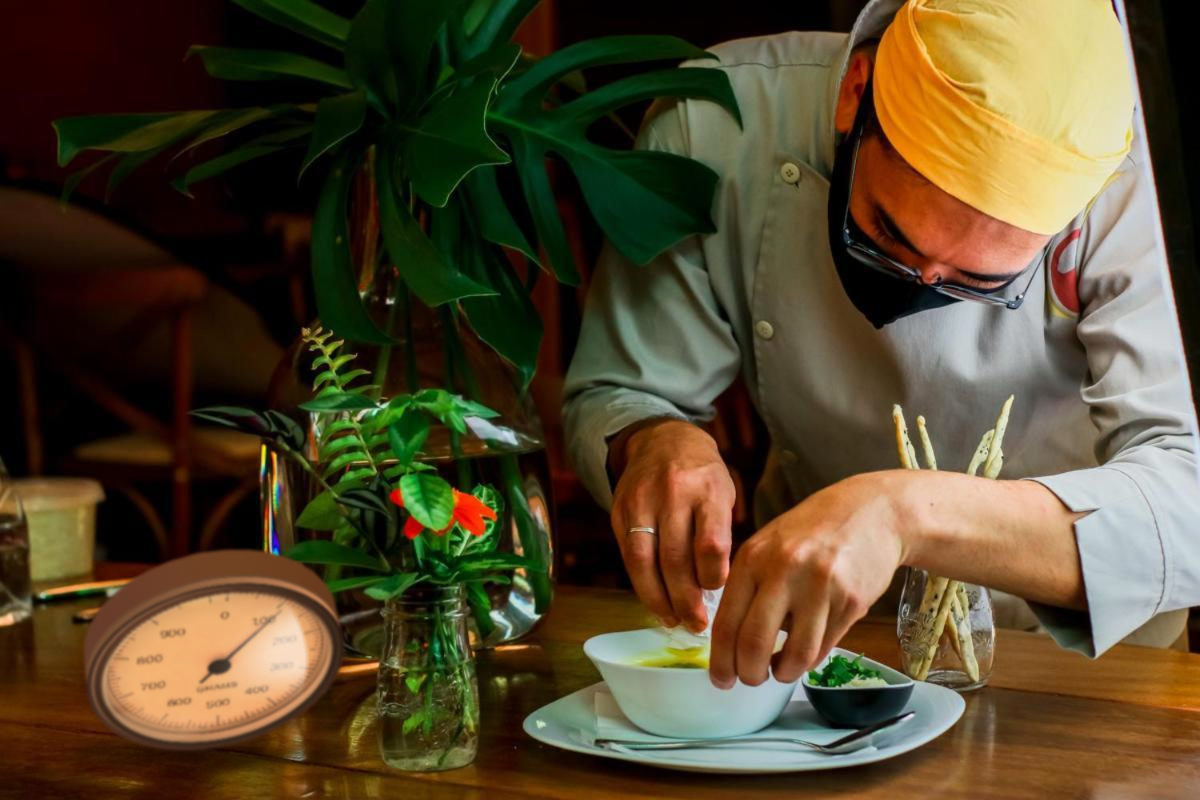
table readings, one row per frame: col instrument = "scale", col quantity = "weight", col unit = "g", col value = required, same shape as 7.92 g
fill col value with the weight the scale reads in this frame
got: 100 g
